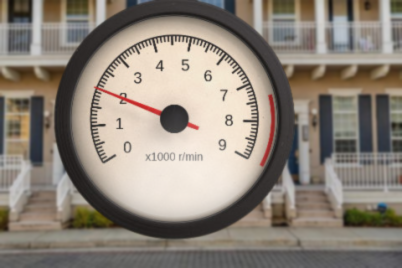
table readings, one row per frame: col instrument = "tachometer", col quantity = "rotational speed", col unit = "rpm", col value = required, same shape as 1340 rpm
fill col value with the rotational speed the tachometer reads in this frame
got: 2000 rpm
